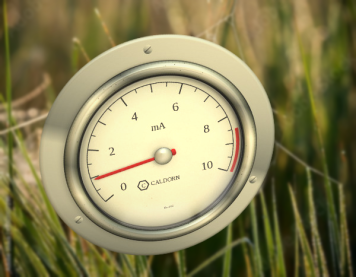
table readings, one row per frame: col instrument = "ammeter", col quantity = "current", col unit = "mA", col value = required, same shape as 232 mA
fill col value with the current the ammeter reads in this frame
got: 1 mA
